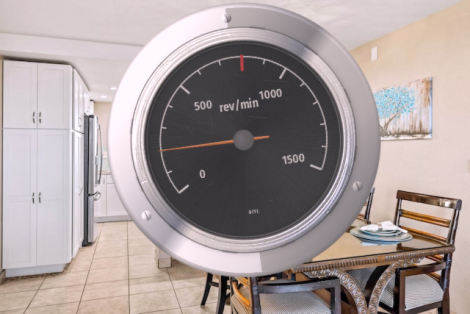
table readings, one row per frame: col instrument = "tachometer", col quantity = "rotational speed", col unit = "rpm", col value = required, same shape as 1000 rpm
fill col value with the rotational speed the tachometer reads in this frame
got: 200 rpm
